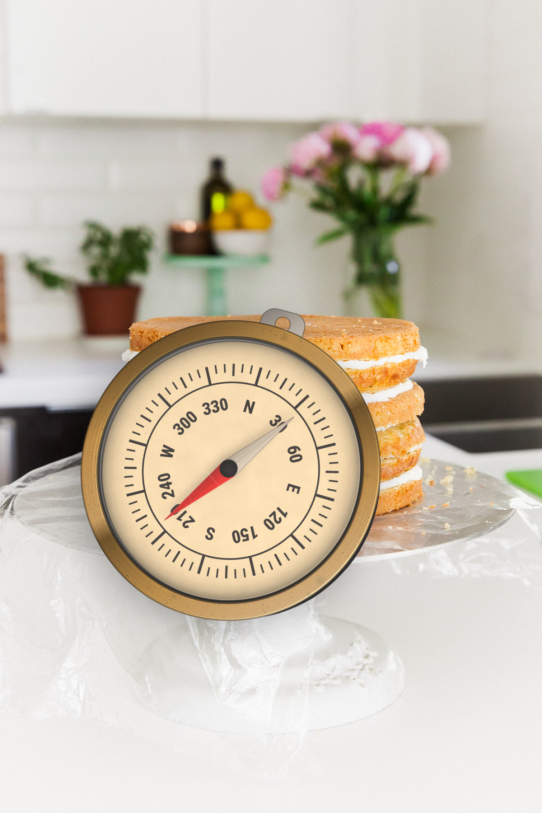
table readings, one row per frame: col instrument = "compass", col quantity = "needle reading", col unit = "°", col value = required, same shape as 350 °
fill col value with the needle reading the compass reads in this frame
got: 215 °
